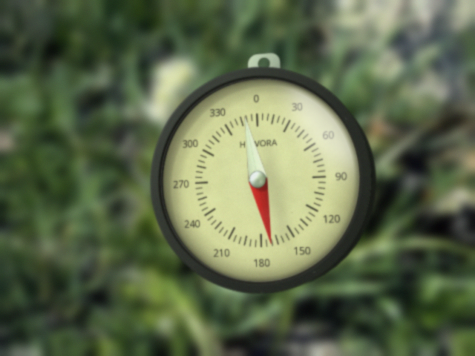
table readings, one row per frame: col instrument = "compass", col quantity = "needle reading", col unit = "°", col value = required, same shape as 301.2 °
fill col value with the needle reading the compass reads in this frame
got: 170 °
